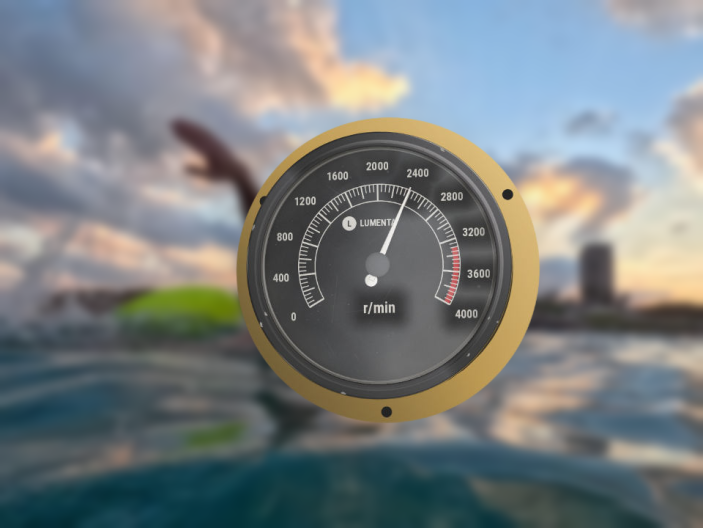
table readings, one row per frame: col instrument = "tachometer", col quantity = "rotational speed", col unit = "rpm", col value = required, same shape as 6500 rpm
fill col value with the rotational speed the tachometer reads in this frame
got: 2400 rpm
